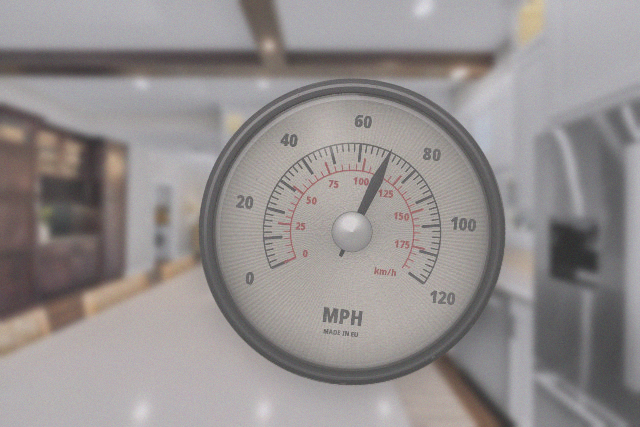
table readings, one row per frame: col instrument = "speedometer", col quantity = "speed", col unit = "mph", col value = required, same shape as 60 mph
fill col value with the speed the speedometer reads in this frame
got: 70 mph
